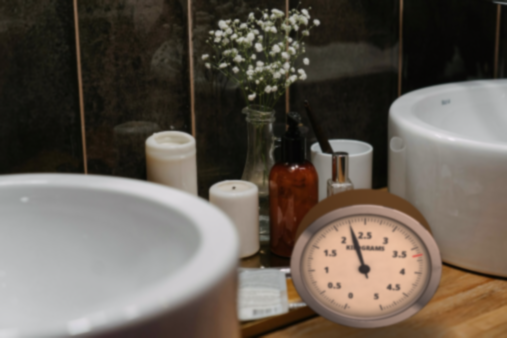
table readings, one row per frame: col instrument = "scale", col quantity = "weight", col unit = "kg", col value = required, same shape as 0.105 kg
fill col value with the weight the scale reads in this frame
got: 2.25 kg
